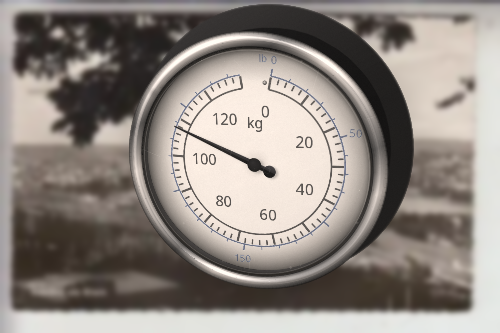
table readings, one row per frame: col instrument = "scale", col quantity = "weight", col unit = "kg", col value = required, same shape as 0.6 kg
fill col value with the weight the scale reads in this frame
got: 108 kg
